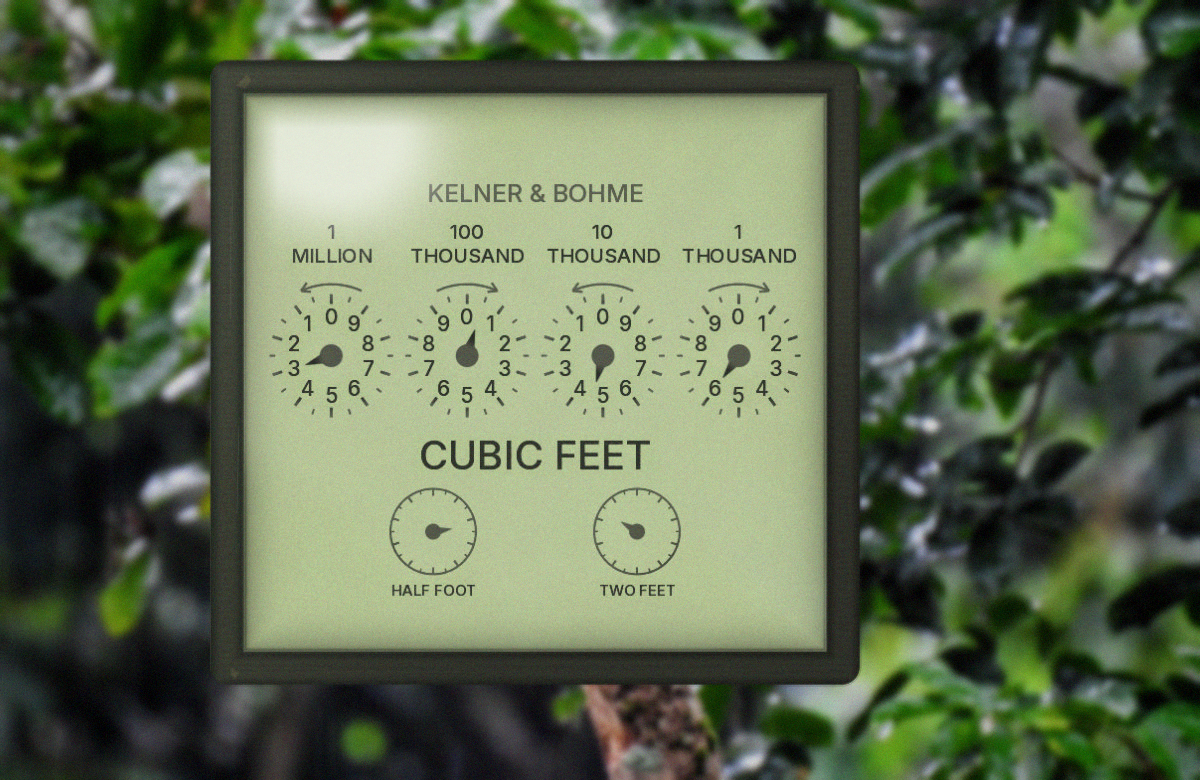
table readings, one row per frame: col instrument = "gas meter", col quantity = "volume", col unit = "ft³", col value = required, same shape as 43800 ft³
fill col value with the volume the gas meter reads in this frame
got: 304600 ft³
